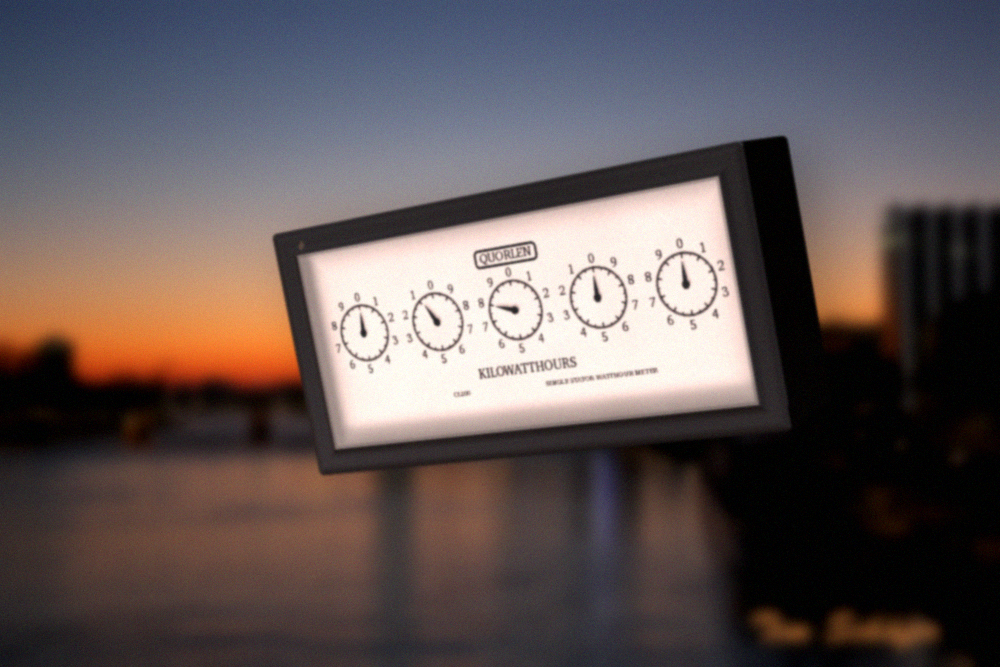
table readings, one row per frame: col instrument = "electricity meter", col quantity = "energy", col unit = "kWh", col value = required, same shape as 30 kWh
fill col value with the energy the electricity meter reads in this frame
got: 800 kWh
